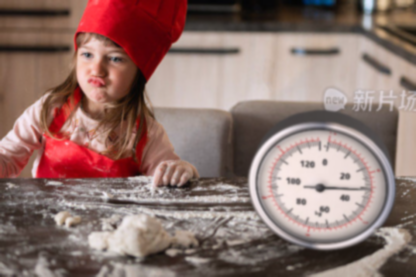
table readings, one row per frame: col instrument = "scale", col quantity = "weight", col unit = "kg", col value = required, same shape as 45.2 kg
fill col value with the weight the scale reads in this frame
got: 30 kg
